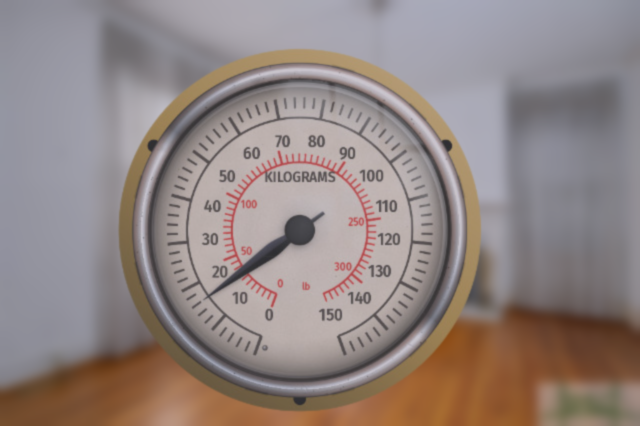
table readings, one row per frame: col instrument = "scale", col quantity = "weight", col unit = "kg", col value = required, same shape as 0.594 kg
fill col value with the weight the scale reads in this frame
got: 16 kg
